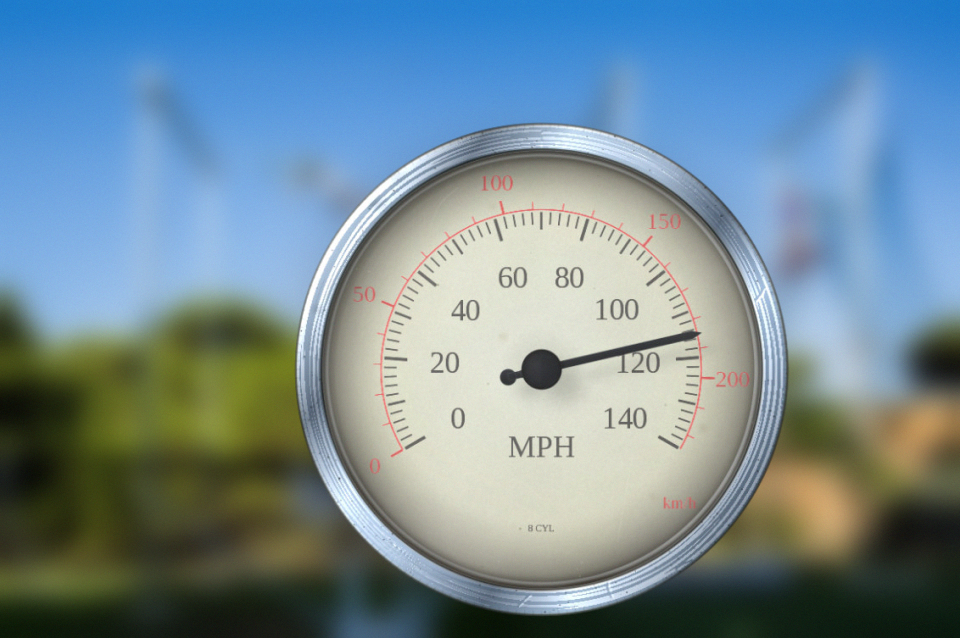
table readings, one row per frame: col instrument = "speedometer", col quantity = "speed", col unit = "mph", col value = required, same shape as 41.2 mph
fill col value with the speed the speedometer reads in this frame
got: 115 mph
